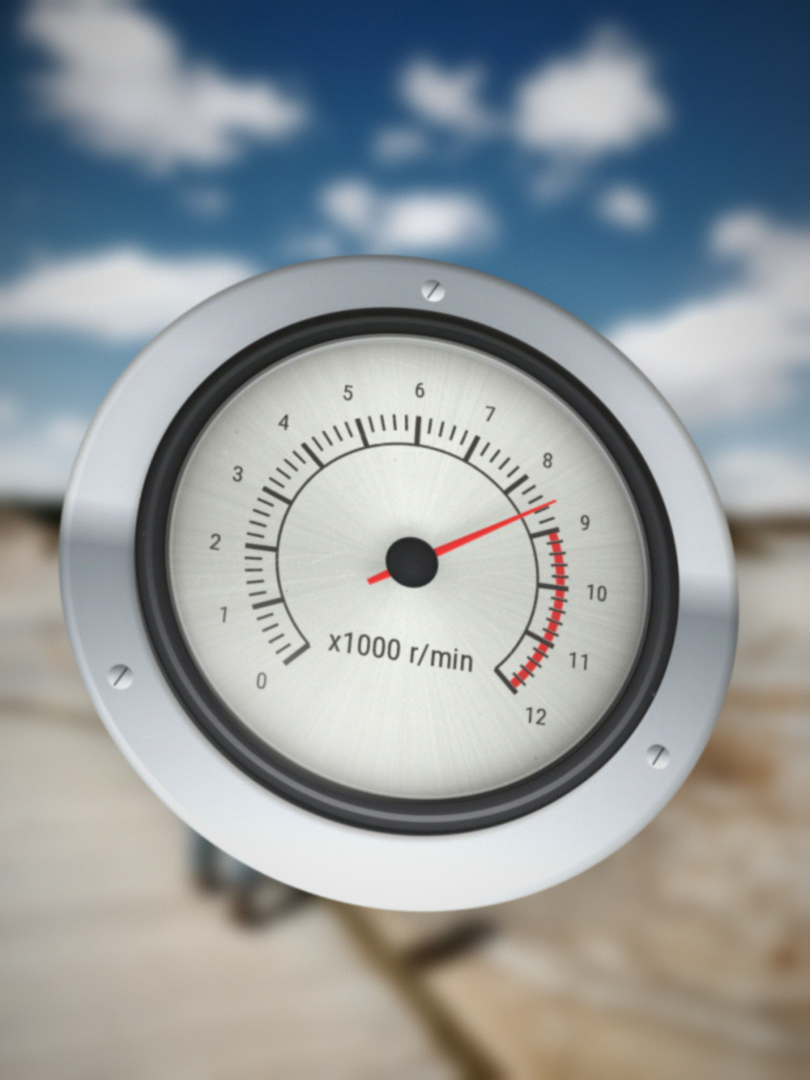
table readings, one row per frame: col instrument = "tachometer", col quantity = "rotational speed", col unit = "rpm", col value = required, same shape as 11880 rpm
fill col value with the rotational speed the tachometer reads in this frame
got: 8600 rpm
